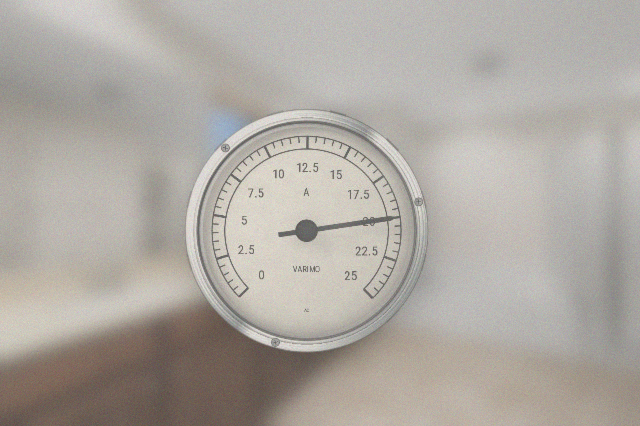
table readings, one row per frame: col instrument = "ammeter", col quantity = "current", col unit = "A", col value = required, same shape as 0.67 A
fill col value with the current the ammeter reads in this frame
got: 20 A
